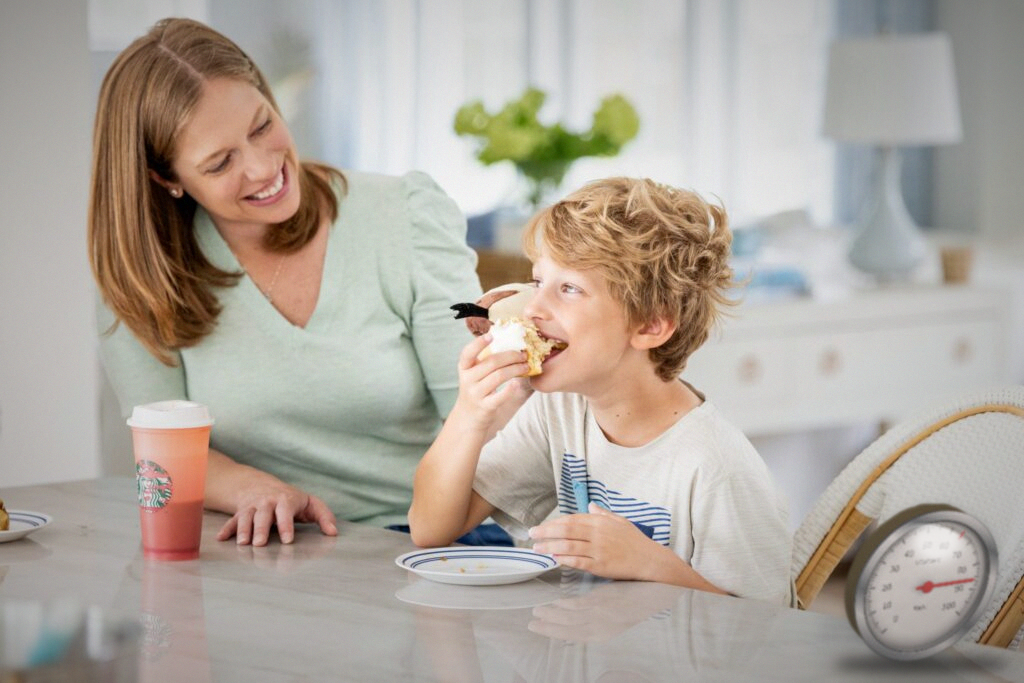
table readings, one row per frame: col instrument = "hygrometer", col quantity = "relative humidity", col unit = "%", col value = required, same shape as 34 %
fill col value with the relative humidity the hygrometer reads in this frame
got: 85 %
